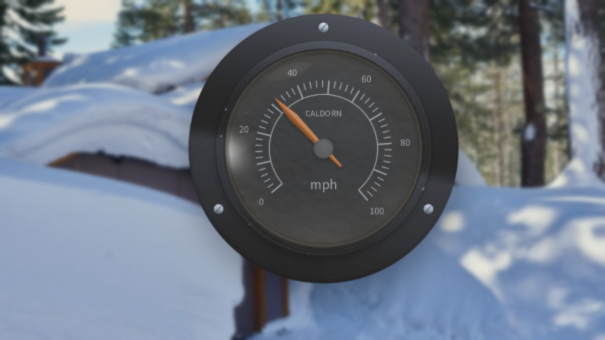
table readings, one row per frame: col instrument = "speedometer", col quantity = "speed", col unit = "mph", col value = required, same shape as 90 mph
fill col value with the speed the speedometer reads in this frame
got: 32 mph
